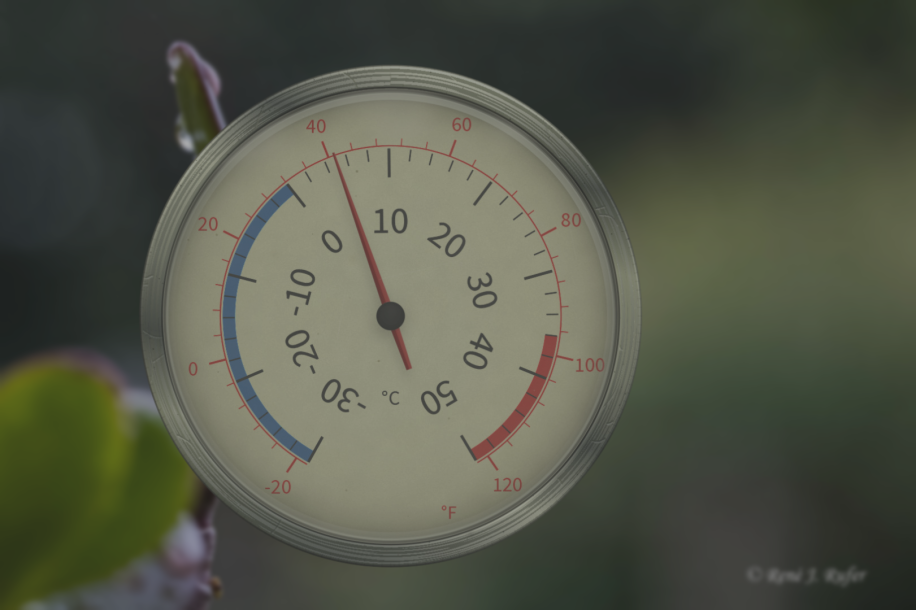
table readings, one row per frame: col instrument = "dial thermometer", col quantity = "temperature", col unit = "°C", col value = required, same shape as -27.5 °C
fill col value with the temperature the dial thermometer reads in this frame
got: 5 °C
